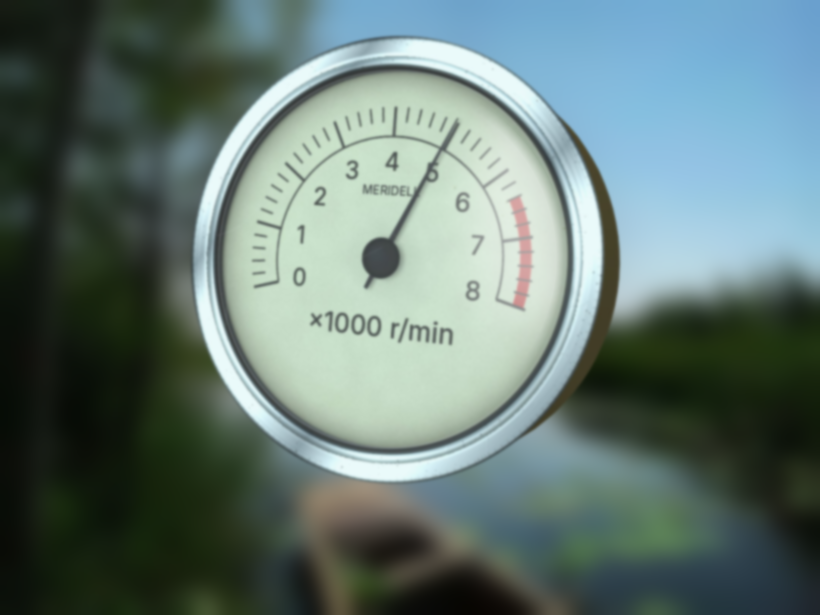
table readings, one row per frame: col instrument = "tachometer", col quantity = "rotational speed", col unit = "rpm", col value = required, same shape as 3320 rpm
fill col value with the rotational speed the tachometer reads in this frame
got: 5000 rpm
